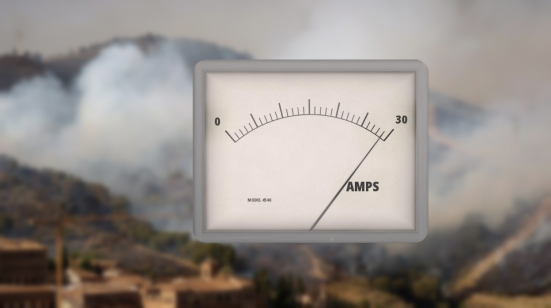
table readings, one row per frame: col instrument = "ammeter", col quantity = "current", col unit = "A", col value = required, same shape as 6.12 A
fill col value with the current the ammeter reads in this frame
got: 29 A
